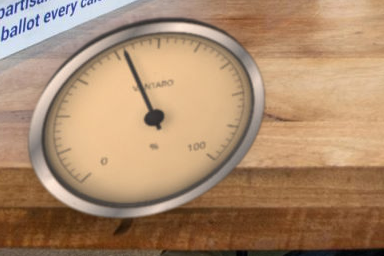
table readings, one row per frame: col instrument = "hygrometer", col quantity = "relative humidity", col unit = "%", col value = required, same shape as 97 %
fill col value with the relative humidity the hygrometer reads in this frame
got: 42 %
